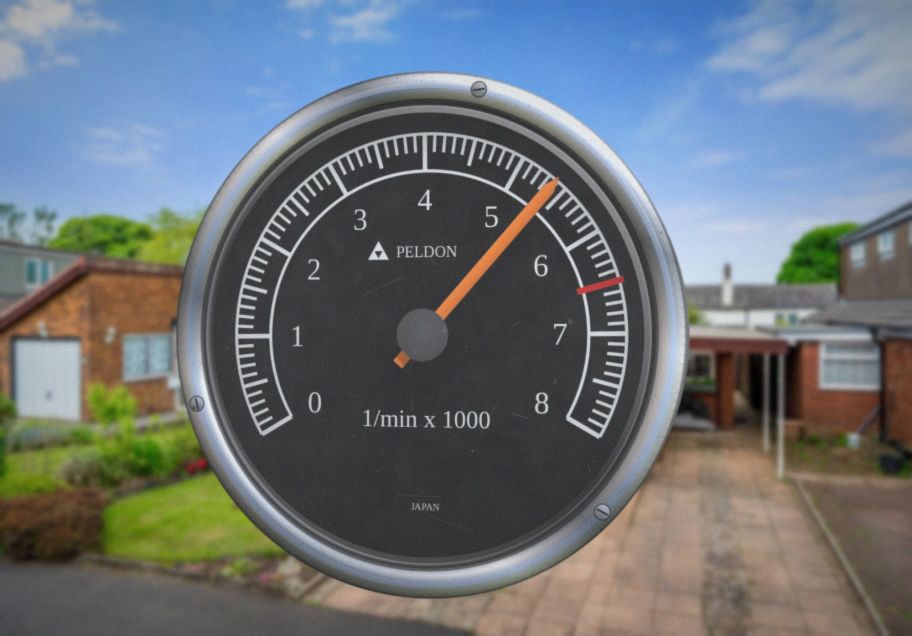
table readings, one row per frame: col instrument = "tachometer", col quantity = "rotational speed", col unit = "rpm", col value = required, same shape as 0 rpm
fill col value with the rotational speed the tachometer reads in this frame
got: 5400 rpm
